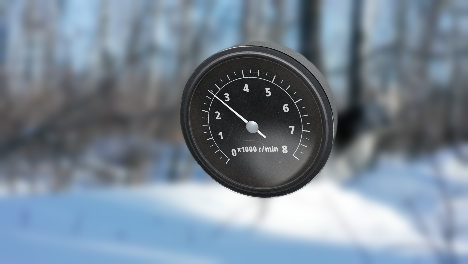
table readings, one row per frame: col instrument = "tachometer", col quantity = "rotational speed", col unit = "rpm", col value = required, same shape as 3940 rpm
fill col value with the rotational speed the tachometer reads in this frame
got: 2750 rpm
